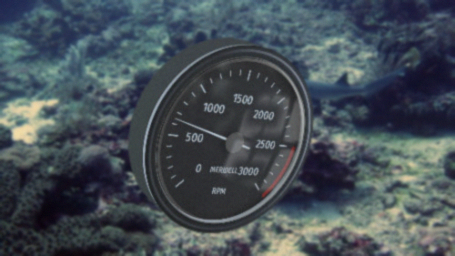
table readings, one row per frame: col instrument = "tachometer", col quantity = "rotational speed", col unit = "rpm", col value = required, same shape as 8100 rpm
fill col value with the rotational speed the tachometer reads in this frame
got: 650 rpm
